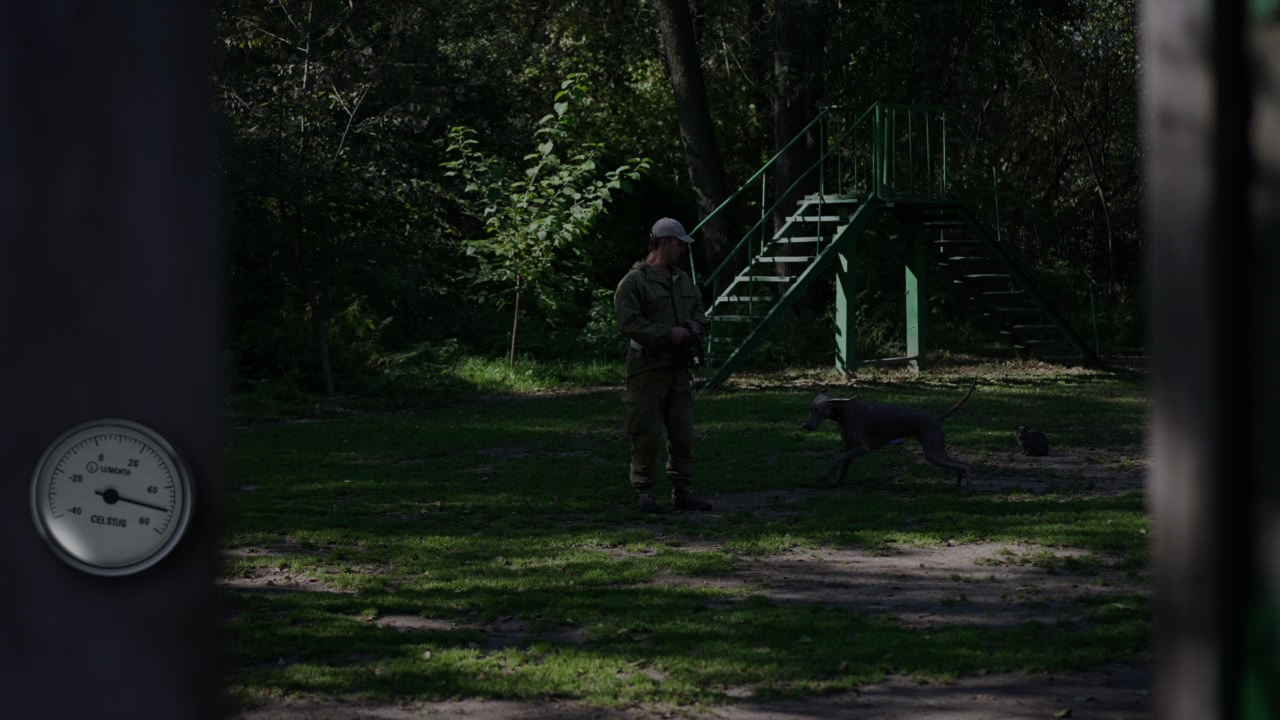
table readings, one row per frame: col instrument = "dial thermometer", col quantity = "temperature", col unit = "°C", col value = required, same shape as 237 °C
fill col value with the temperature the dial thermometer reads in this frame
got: 50 °C
